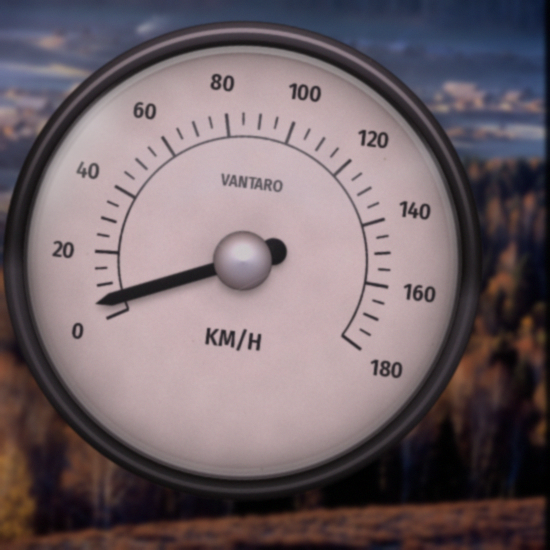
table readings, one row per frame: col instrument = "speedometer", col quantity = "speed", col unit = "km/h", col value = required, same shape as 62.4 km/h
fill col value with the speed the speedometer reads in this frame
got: 5 km/h
